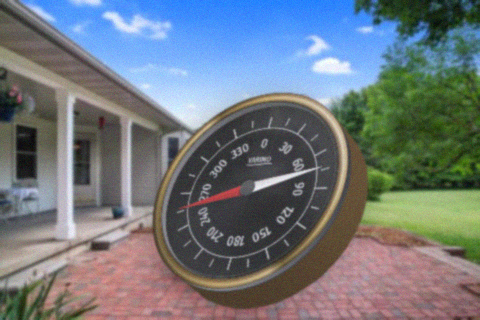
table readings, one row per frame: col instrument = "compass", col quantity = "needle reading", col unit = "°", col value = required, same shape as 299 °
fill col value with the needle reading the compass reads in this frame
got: 255 °
